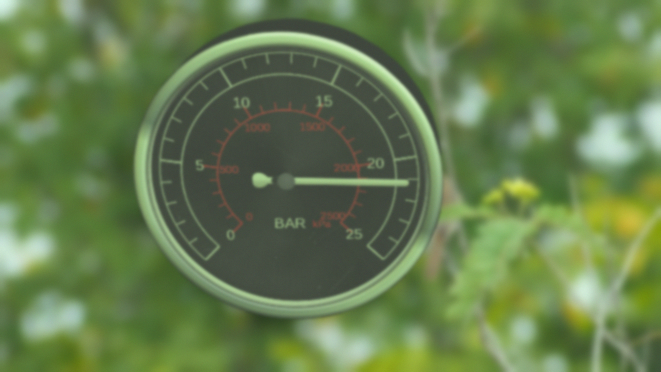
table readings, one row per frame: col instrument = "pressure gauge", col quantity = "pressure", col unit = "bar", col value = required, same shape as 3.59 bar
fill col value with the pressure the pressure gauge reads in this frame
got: 21 bar
